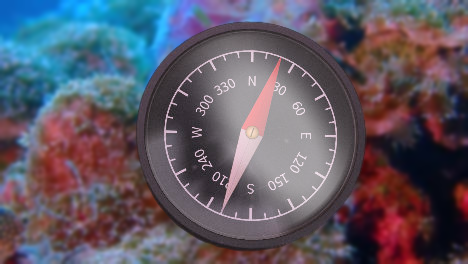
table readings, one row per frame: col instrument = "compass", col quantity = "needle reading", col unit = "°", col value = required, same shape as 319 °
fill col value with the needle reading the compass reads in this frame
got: 20 °
